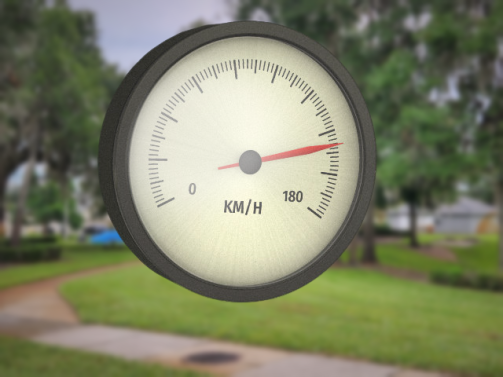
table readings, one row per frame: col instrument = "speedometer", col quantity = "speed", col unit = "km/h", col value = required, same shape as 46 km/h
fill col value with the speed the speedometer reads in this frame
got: 146 km/h
